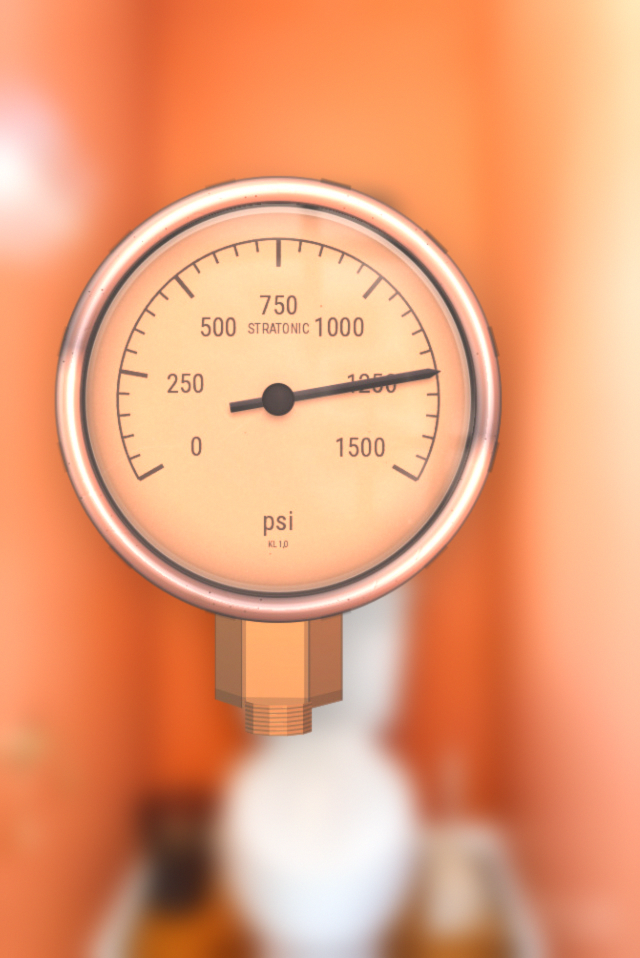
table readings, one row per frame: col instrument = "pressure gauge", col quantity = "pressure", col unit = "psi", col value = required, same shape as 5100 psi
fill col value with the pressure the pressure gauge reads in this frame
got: 1250 psi
